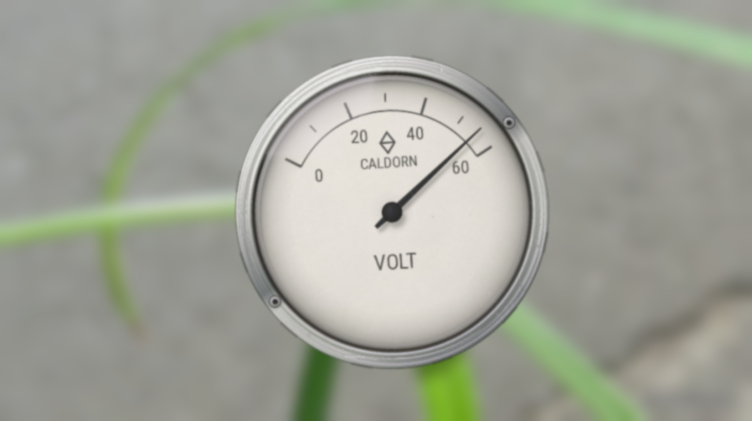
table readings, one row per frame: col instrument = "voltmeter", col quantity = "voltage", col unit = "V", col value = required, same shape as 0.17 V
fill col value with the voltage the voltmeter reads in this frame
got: 55 V
